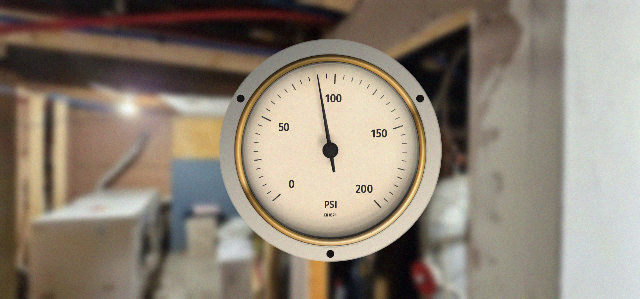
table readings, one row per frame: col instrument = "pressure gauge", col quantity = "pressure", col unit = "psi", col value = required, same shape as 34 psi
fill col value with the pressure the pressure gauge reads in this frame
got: 90 psi
